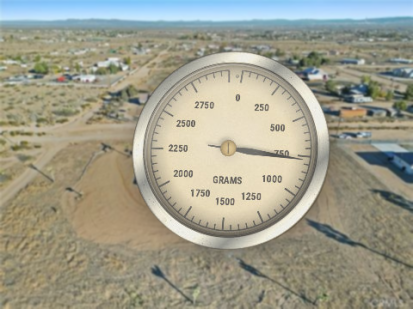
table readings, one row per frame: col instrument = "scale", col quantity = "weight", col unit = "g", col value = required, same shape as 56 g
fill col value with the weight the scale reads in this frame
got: 775 g
